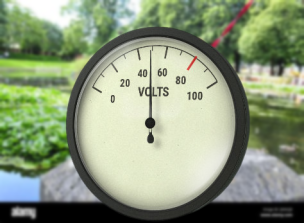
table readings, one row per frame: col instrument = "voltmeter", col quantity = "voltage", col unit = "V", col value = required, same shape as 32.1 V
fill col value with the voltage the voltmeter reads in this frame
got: 50 V
